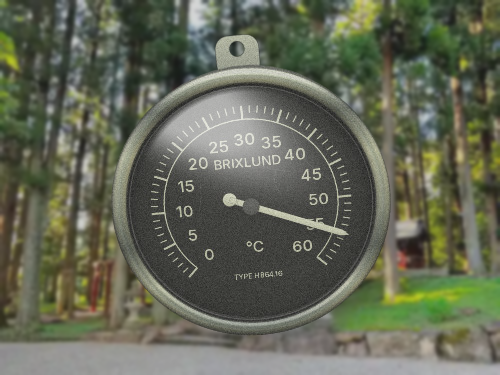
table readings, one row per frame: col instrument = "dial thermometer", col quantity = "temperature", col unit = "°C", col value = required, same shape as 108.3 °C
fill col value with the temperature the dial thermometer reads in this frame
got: 55 °C
